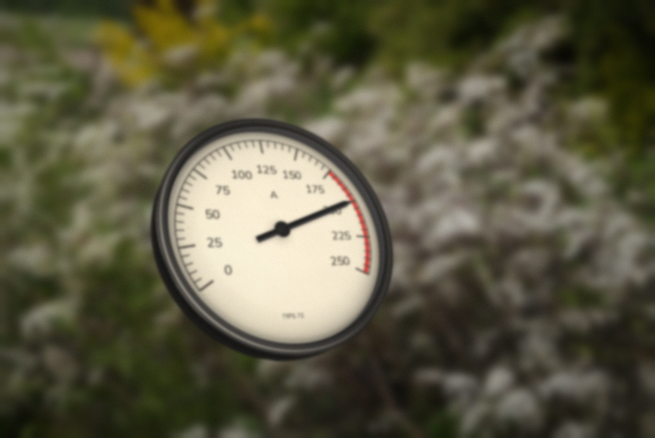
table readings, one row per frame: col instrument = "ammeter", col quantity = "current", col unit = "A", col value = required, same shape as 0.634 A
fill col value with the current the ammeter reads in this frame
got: 200 A
